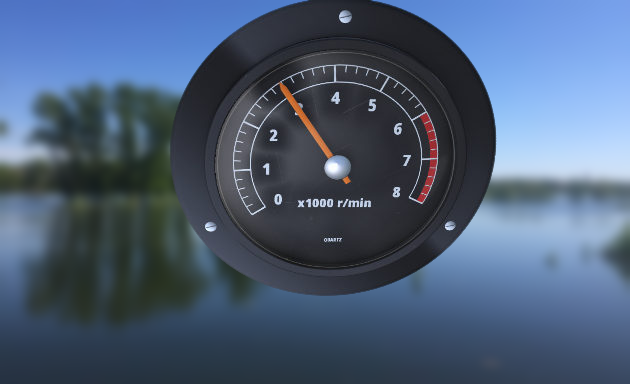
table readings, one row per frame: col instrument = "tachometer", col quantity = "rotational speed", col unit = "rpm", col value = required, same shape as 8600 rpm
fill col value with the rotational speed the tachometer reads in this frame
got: 3000 rpm
